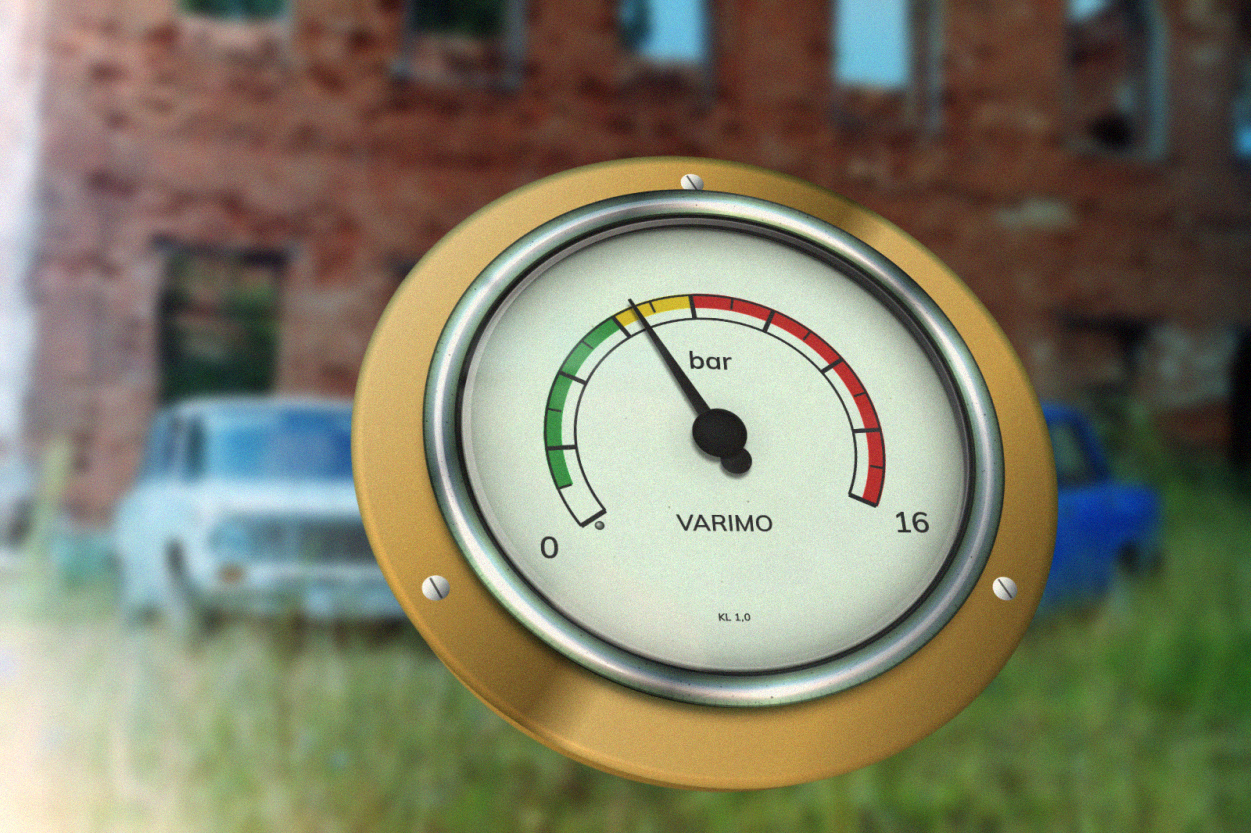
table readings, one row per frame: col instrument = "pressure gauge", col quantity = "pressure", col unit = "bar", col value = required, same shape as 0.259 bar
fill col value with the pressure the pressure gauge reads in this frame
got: 6.5 bar
